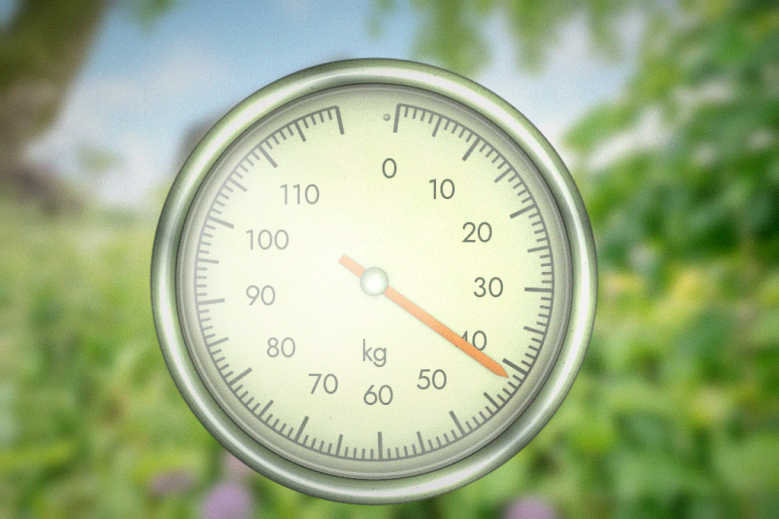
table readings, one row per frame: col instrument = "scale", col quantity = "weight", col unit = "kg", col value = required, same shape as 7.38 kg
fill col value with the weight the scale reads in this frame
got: 41.5 kg
